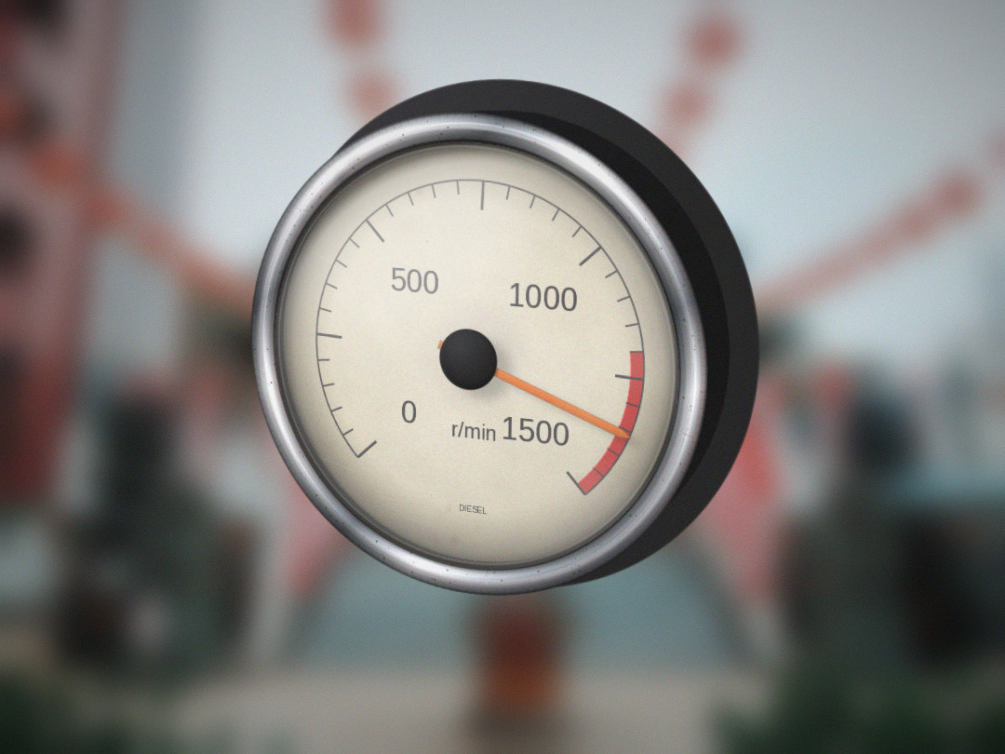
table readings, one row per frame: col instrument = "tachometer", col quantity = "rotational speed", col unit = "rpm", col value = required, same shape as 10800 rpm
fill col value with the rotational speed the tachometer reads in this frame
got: 1350 rpm
